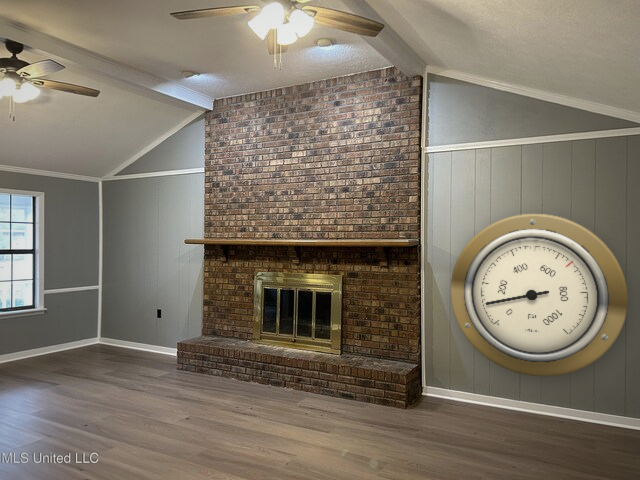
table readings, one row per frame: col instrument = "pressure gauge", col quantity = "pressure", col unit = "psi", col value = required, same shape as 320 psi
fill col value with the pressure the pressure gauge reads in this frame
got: 100 psi
